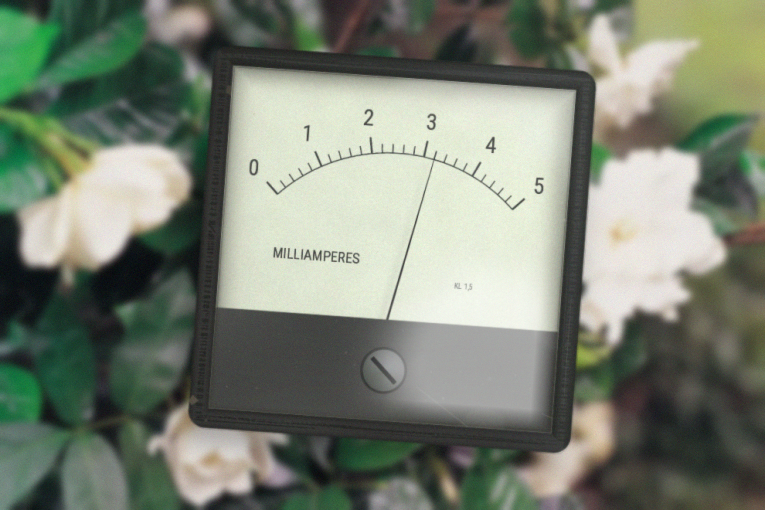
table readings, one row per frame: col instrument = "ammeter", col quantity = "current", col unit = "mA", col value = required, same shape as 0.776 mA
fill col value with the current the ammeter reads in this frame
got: 3.2 mA
